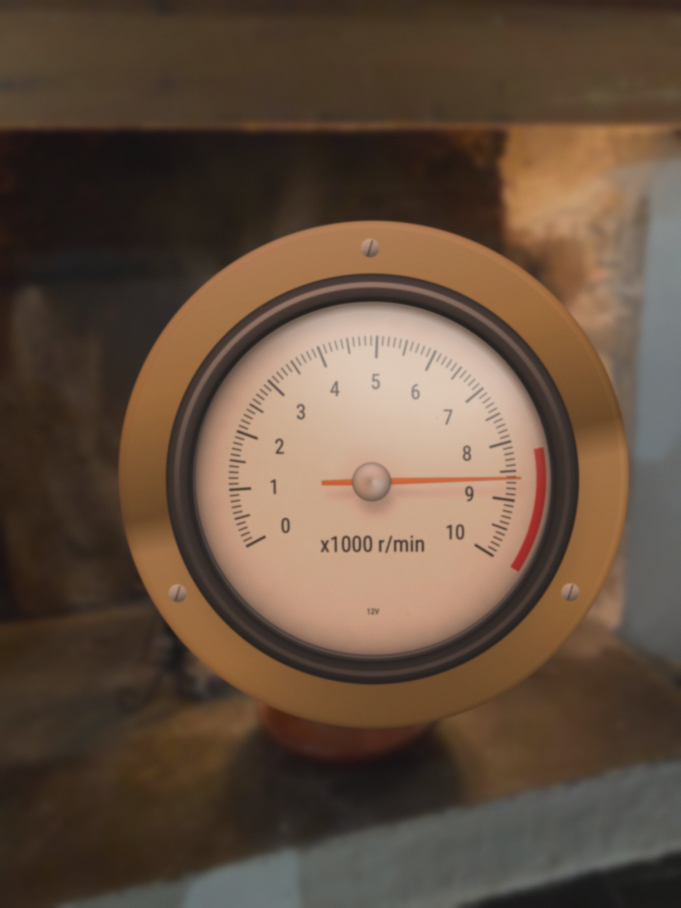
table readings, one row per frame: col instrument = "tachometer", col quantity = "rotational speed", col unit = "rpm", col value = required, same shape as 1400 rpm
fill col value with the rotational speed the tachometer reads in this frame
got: 8600 rpm
